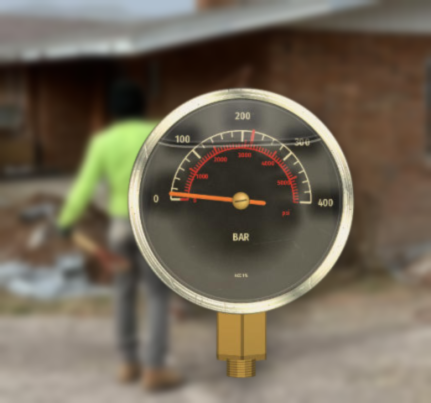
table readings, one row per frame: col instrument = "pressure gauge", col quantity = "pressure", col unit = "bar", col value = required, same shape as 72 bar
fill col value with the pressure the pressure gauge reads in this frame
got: 10 bar
